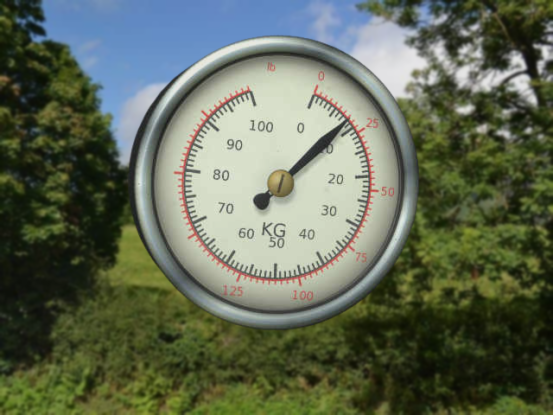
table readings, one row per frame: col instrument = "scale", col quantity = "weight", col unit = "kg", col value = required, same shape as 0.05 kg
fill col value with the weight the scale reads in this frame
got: 8 kg
